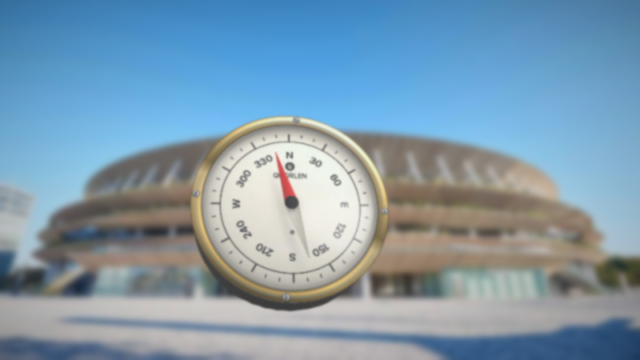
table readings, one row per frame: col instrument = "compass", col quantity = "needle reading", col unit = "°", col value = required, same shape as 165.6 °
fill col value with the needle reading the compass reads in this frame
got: 345 °
